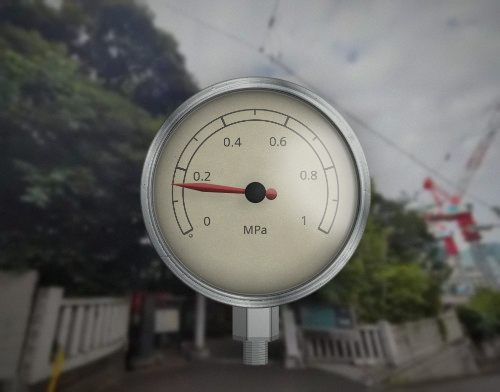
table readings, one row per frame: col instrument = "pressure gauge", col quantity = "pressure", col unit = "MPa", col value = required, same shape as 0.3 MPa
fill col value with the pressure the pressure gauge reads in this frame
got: 0.15 MPa
